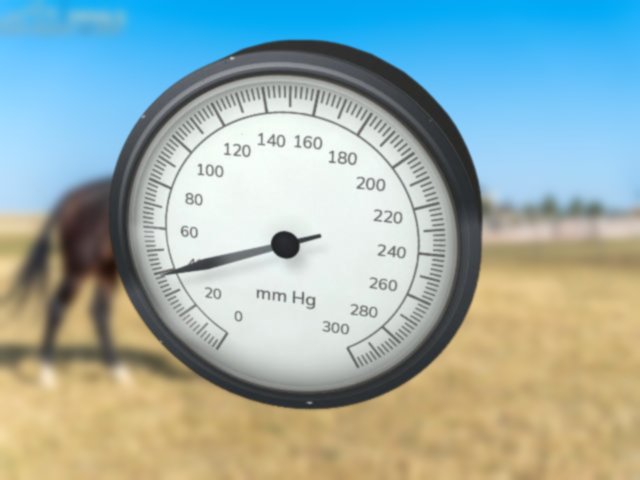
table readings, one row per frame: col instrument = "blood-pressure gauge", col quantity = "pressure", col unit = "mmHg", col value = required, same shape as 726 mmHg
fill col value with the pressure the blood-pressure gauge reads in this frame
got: 40 mmHg
